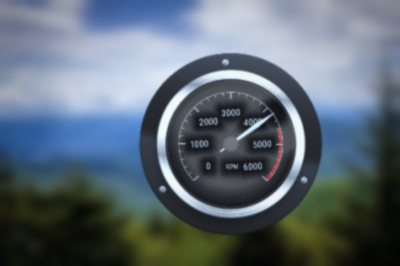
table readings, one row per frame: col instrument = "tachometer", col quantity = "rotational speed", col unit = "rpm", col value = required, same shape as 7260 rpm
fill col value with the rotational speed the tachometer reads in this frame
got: 4200 rpm
